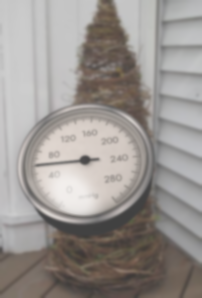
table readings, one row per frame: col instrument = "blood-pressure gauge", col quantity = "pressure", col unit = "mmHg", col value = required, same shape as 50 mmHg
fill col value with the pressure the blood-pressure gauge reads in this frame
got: 60 mmHg
